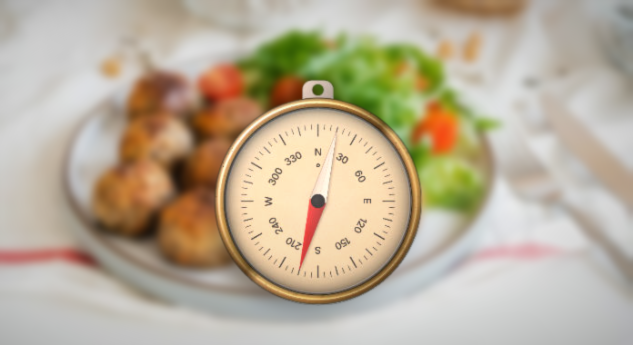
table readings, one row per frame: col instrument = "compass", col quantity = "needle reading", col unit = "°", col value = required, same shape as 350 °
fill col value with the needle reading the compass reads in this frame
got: 195 °
